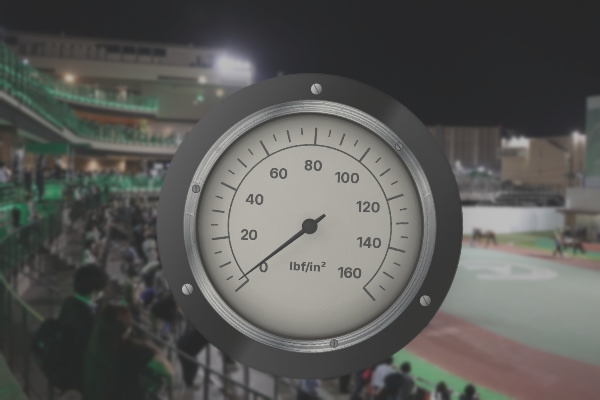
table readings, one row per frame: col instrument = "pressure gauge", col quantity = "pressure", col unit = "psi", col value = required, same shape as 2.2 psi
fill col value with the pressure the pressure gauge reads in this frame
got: 2.5 psi
